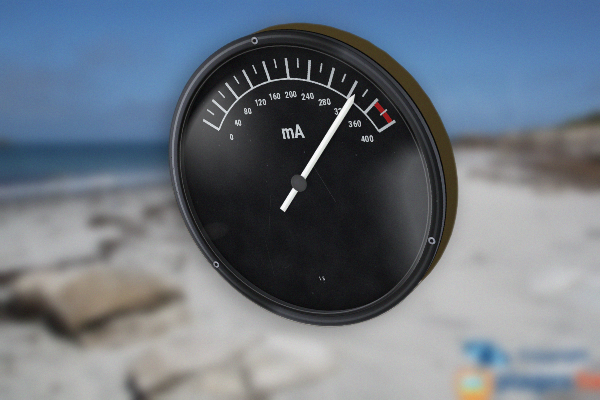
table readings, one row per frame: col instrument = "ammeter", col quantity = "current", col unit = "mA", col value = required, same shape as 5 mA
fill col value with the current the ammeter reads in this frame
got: 330 mA
